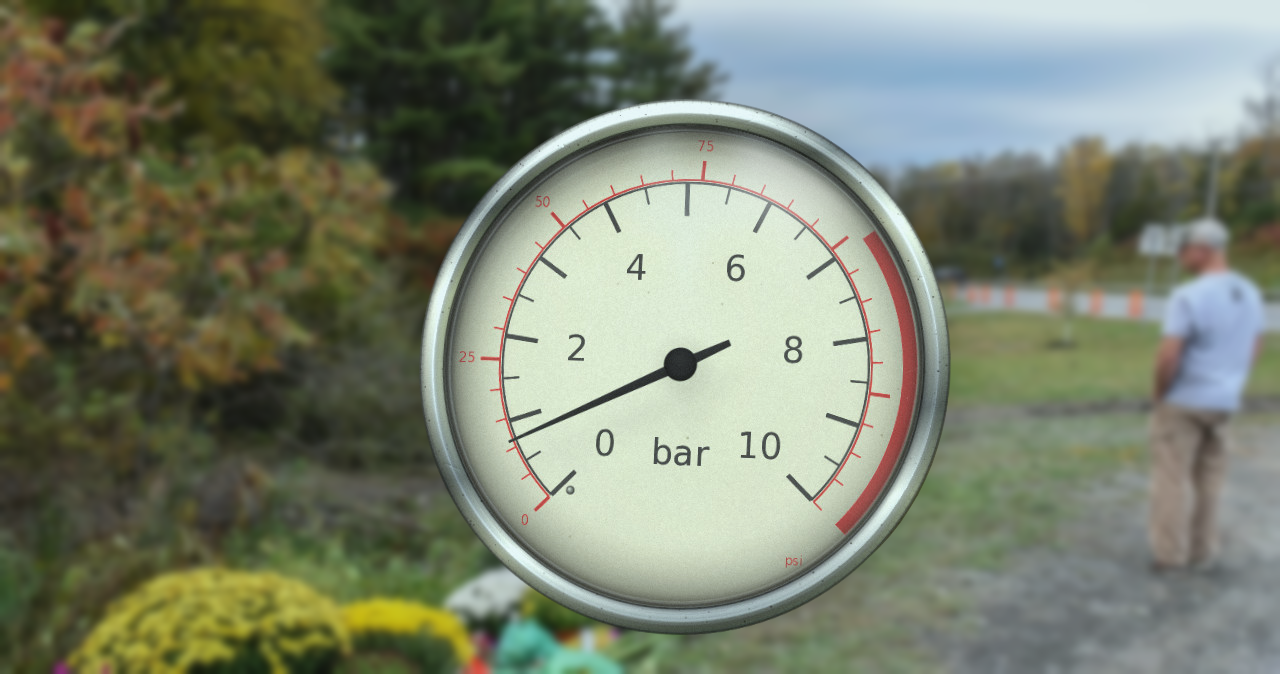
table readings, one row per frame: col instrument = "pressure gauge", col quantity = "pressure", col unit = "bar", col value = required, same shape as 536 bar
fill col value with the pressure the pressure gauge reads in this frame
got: 0.75 bar
